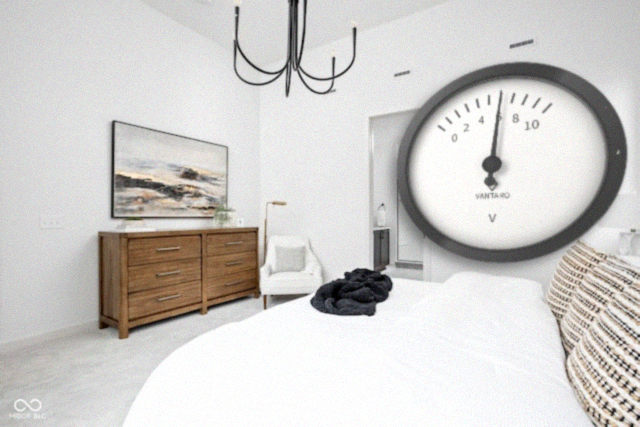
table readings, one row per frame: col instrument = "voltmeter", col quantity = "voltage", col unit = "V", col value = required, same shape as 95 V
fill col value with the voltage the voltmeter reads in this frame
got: 6 V
